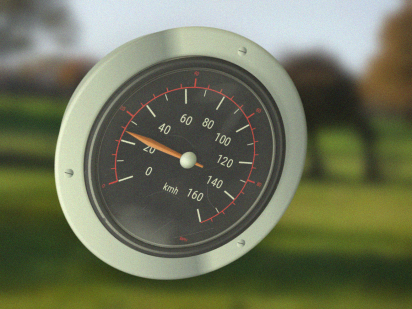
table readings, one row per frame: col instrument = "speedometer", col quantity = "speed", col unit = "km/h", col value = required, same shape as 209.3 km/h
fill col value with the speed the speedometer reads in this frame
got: 25 km/h
